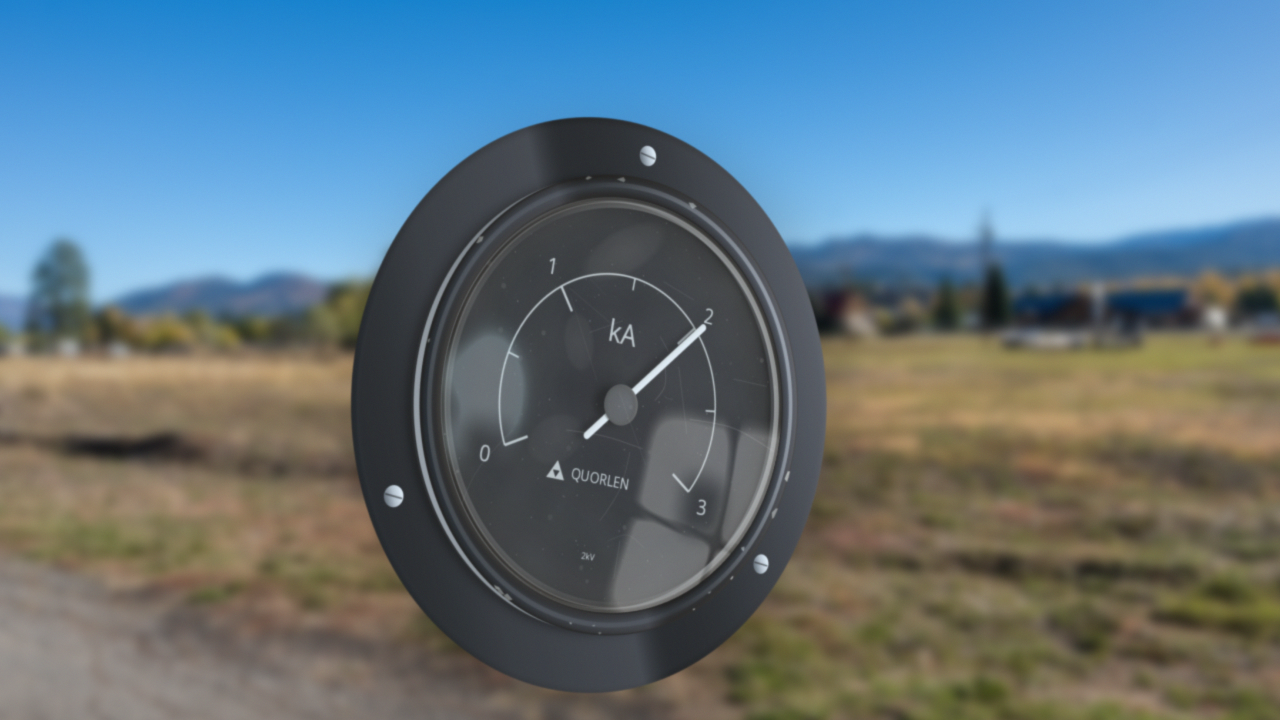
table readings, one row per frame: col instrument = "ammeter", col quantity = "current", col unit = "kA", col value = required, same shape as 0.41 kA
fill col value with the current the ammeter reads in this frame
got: 2 kA
